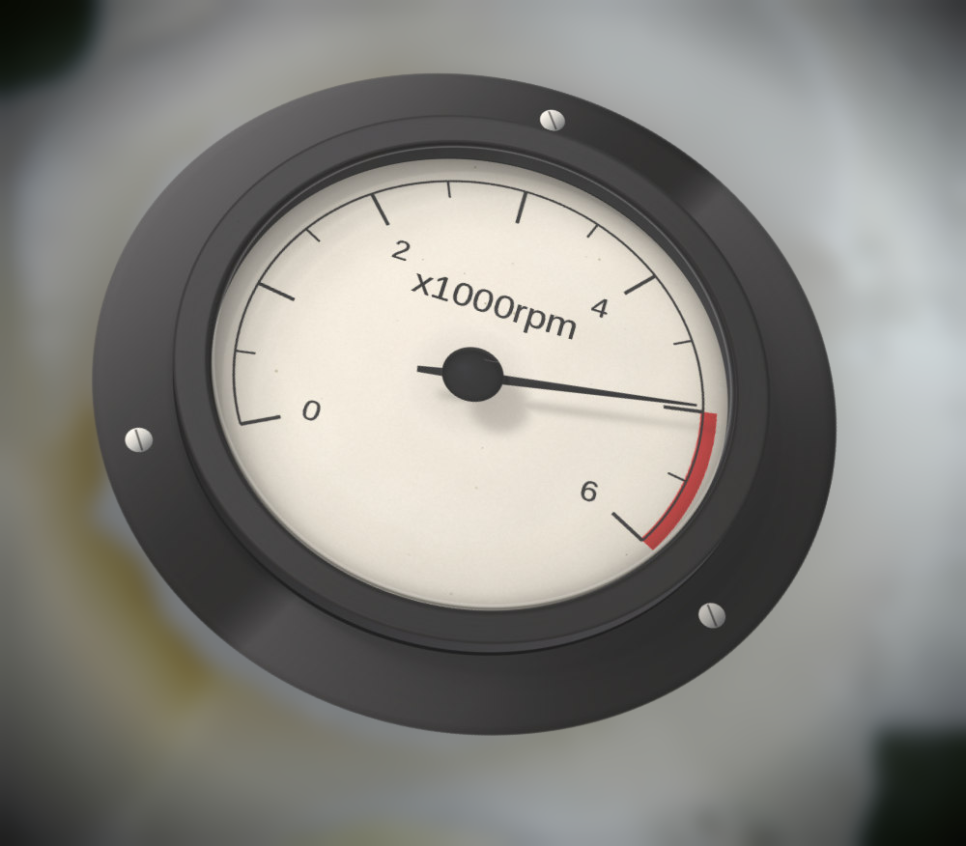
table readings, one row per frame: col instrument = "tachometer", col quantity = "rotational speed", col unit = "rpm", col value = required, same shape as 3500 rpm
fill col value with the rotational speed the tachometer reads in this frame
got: 5000 rpm
